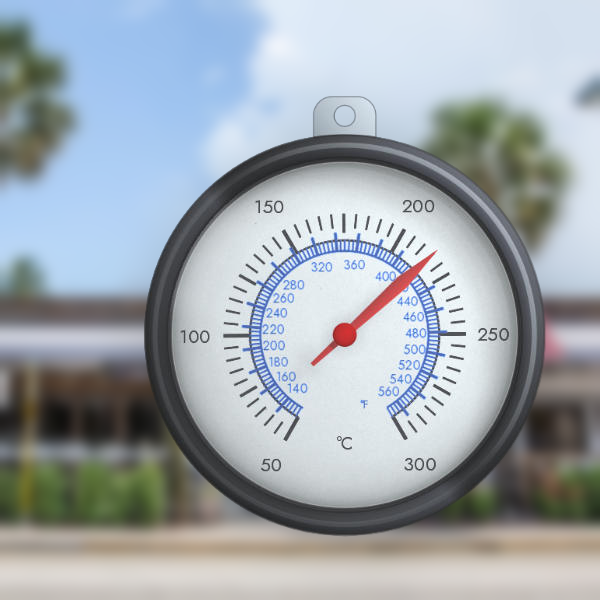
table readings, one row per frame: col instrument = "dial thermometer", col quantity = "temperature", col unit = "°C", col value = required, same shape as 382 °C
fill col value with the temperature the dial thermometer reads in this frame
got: 215 °C
